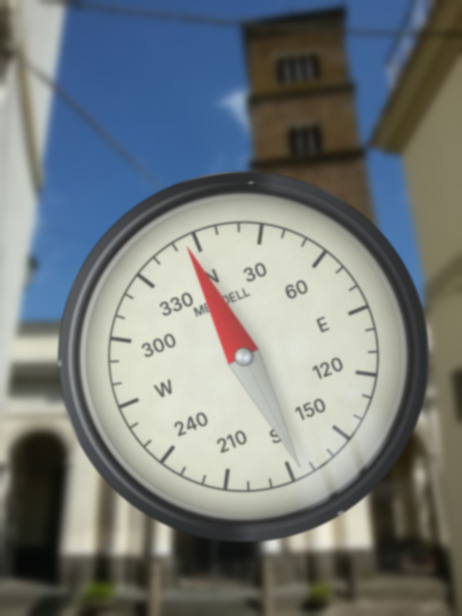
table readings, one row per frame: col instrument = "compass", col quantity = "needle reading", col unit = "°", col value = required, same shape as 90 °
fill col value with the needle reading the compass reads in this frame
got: 355 °
